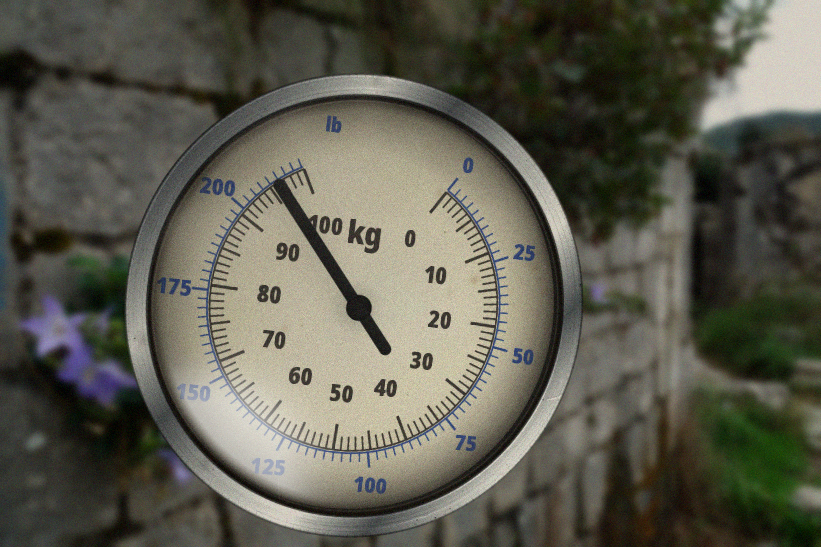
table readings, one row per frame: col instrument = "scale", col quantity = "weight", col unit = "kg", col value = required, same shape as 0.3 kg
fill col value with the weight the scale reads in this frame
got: 96 kg
